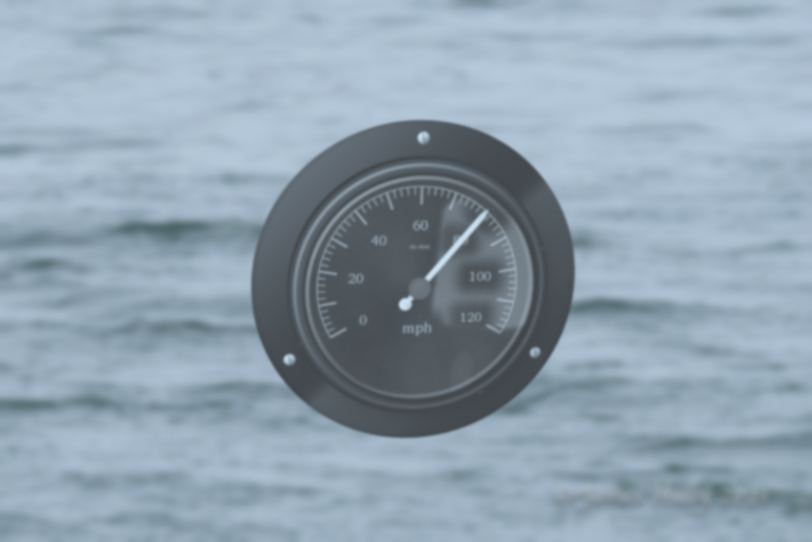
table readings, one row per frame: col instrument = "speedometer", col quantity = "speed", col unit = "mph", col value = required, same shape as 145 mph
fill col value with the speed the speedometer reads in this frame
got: 80 mph
